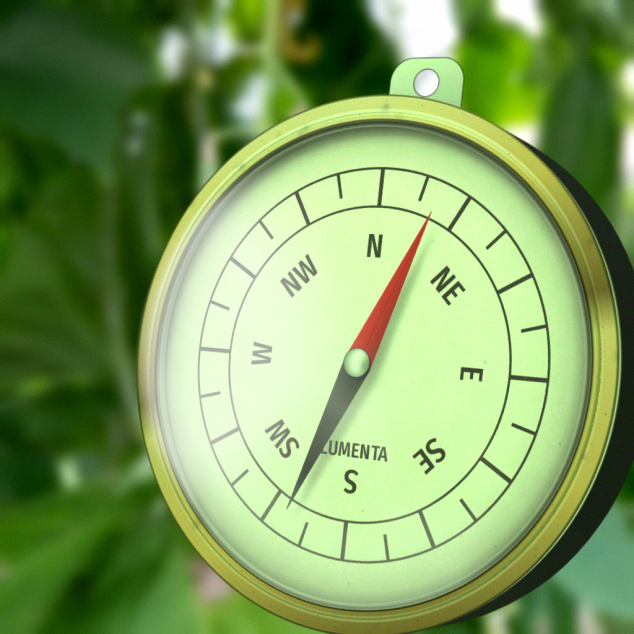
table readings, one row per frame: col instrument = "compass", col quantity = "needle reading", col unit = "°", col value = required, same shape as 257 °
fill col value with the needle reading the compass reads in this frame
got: 22.5 °
